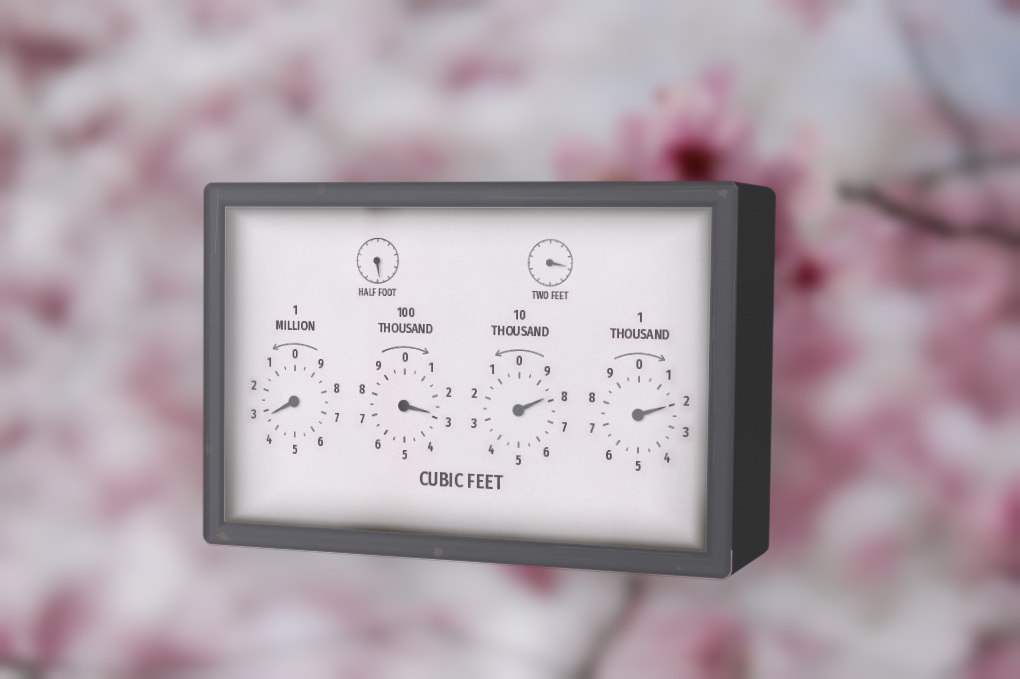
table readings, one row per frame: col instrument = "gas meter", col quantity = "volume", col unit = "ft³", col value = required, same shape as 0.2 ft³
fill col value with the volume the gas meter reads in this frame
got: 328200 ft³
